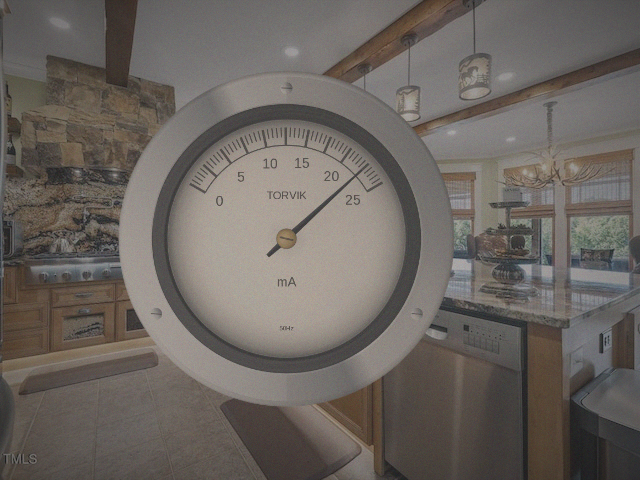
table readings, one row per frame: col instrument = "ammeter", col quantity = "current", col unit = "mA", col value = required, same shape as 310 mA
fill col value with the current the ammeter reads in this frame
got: 22.5 mA
